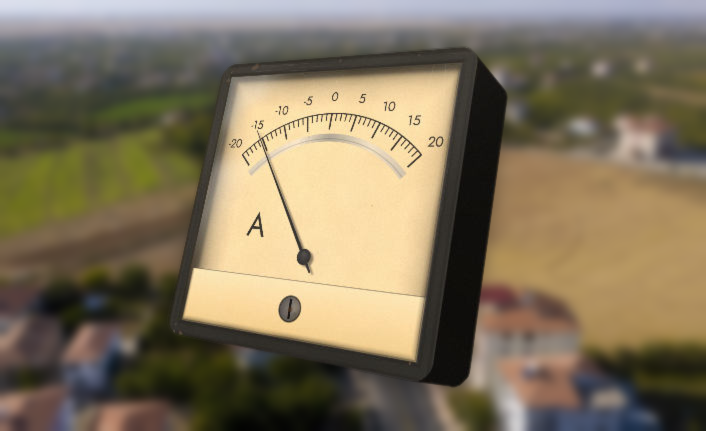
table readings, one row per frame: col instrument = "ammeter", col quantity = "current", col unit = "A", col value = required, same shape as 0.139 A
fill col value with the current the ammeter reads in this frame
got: -15 A
